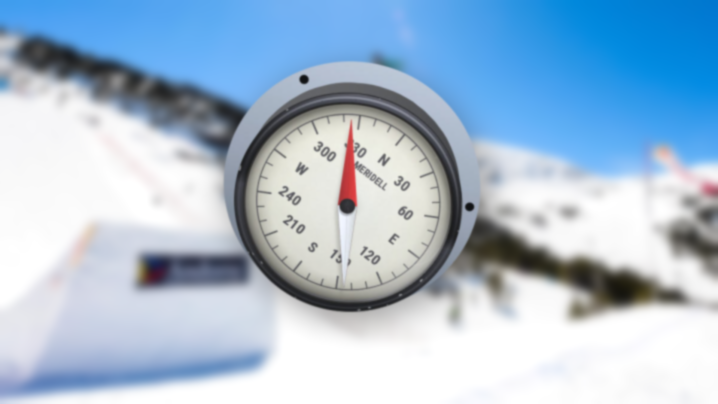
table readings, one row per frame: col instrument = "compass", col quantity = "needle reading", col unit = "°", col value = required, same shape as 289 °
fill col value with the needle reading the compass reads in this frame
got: 325 °
